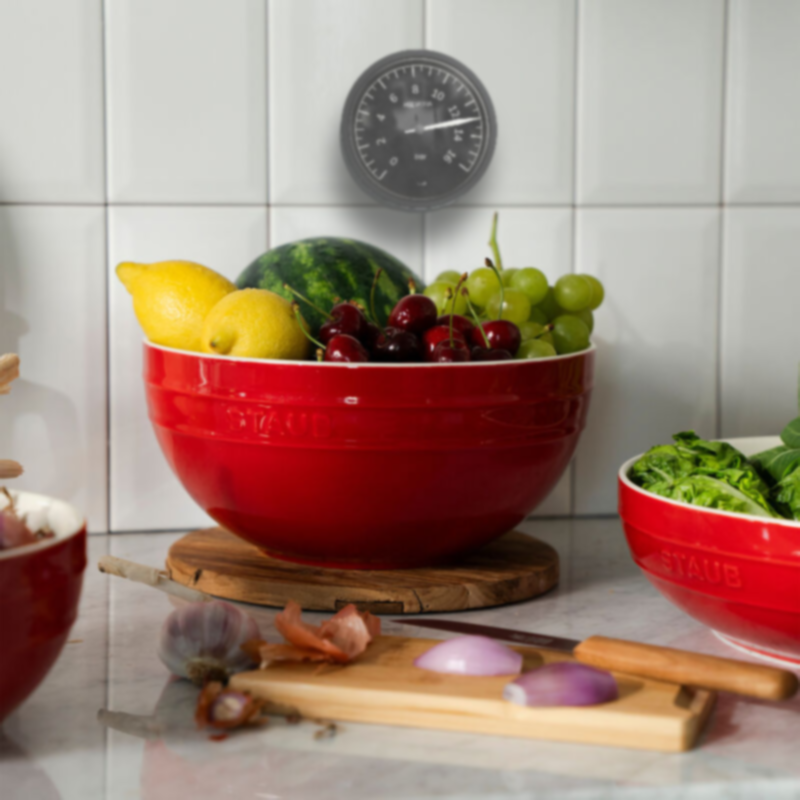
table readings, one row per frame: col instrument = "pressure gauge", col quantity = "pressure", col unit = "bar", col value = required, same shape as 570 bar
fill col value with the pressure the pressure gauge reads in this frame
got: 13 bar
